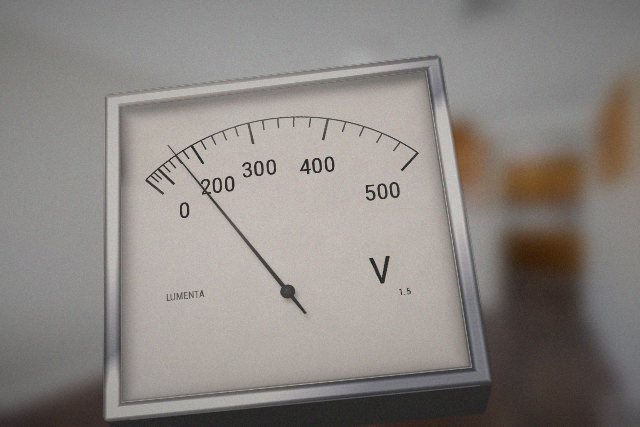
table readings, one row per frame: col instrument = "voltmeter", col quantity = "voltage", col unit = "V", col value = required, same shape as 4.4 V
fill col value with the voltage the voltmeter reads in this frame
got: 160 V
